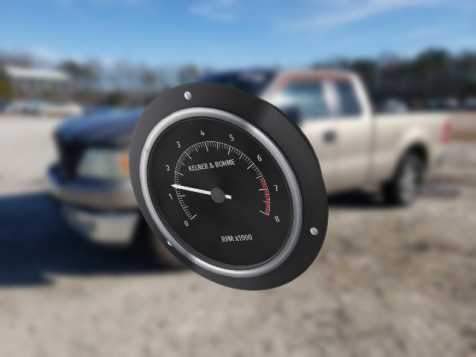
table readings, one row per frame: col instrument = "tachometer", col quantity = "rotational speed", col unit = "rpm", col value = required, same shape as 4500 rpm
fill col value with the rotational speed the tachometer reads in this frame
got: 1500 rpm
